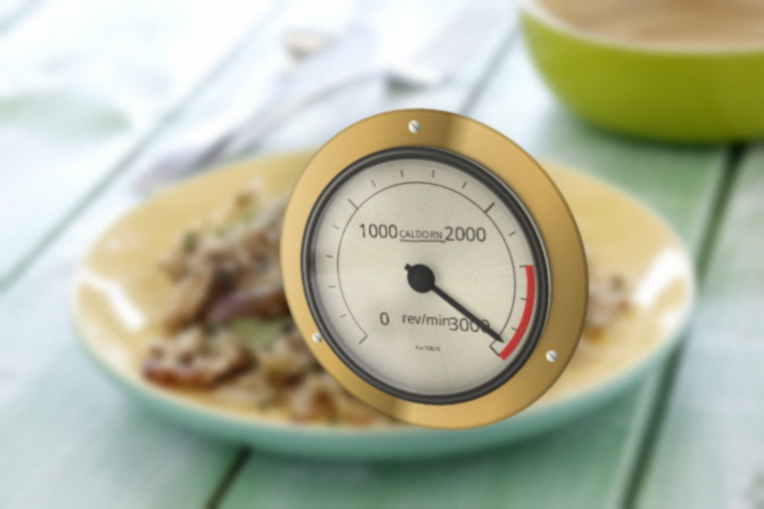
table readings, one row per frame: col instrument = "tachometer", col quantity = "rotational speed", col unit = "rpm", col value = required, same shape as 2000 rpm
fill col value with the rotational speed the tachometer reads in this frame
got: 2900 rpm
